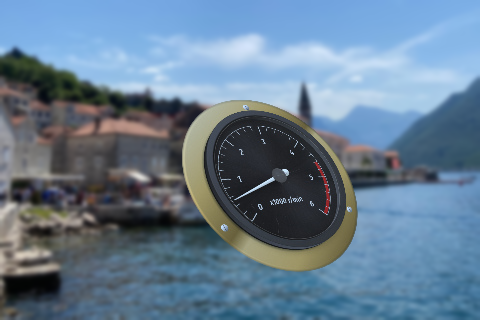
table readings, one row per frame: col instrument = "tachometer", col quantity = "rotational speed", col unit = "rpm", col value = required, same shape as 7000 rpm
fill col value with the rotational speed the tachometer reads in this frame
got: 500 rpm
